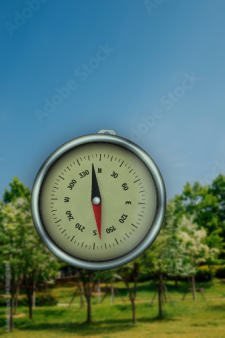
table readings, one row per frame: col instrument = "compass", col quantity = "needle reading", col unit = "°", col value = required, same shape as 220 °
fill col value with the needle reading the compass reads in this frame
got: 170 °
